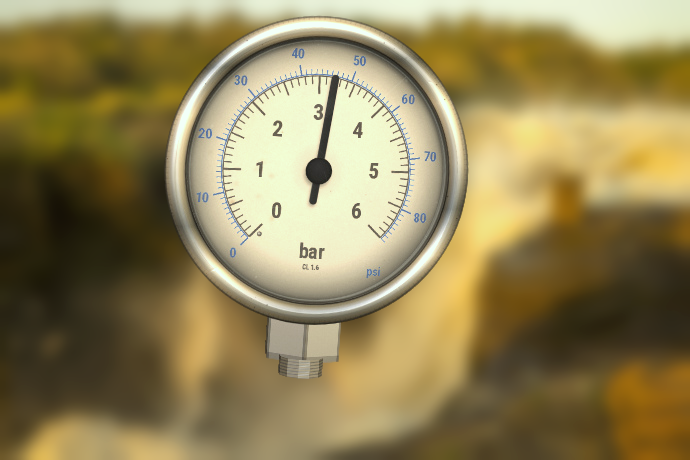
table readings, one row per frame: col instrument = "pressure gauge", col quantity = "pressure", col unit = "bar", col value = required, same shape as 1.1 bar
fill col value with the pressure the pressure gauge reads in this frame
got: 3.2 bar
